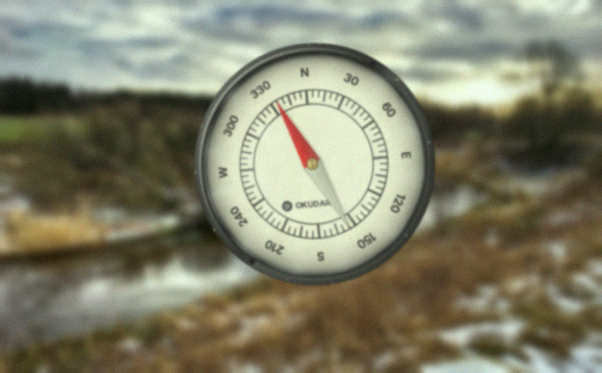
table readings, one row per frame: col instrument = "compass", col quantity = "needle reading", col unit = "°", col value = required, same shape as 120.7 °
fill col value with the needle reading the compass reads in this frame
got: 335 °
